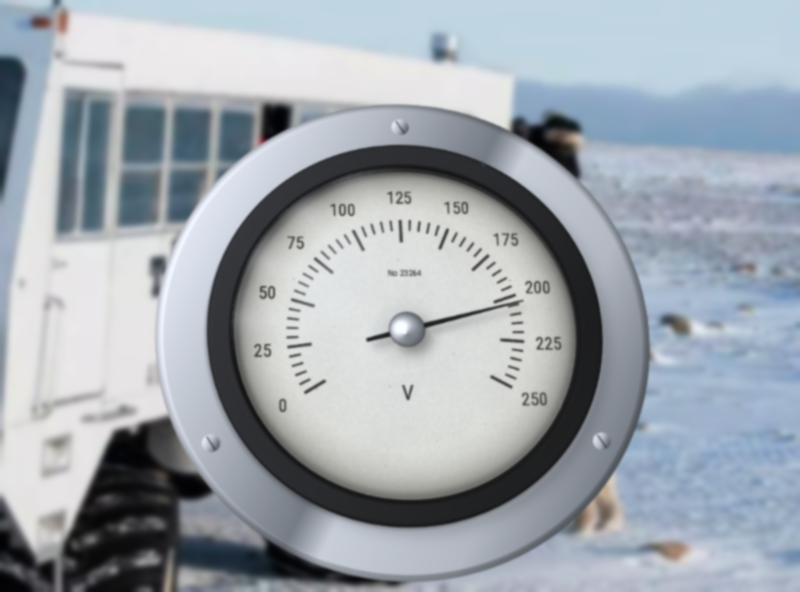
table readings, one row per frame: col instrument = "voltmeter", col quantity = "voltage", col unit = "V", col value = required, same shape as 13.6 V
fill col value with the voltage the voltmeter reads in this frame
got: 205 V
